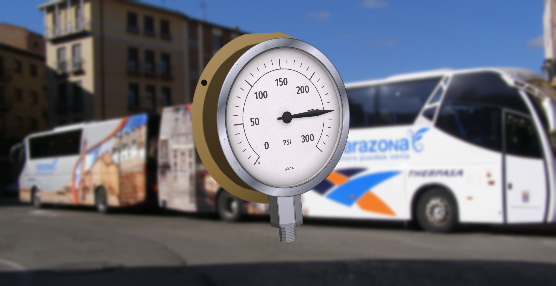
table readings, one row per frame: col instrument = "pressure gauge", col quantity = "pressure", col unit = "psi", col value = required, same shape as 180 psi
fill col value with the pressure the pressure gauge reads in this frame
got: 250 psi
